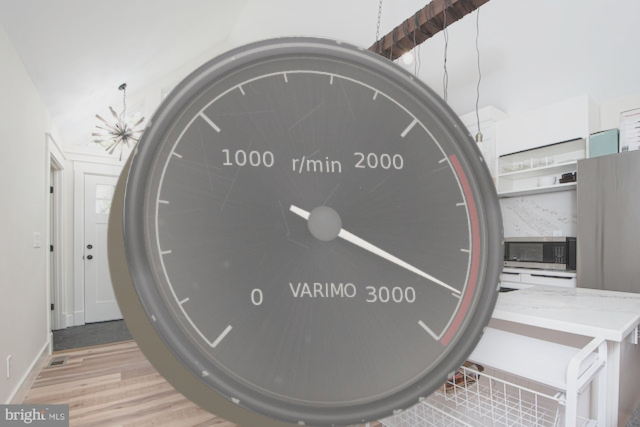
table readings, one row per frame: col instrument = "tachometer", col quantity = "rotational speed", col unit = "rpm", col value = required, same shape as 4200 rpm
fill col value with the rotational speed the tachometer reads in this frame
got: 2800 rpm
